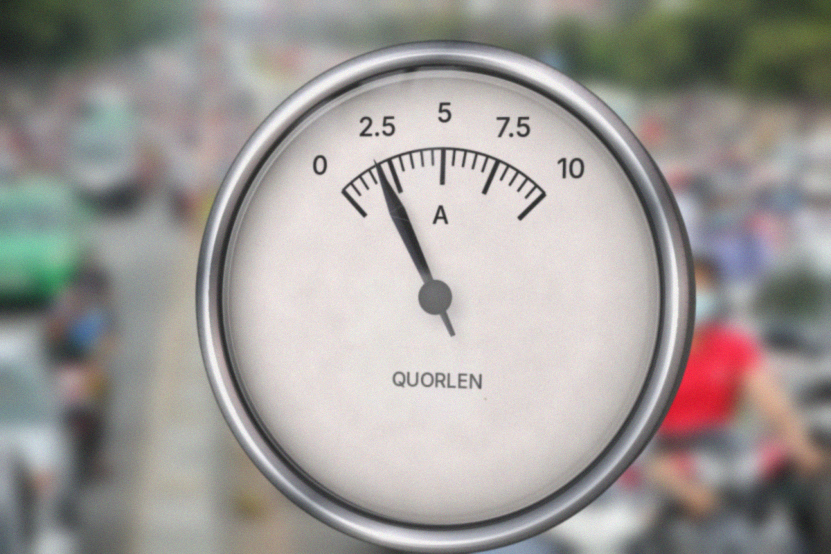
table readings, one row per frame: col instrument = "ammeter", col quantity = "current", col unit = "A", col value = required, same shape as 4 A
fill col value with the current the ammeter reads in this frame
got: 2 A
